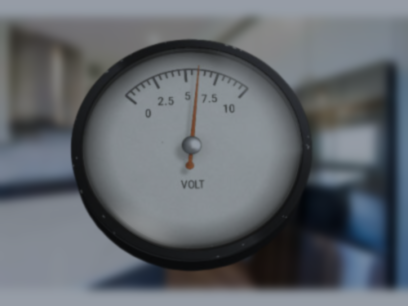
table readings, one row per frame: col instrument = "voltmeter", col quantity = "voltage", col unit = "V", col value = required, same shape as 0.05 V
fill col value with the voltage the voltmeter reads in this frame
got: 6 V
